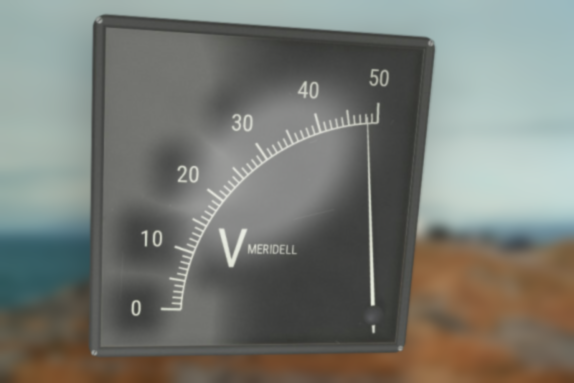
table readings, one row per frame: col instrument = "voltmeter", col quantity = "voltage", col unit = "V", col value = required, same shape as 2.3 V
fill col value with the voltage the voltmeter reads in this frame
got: 48 V
